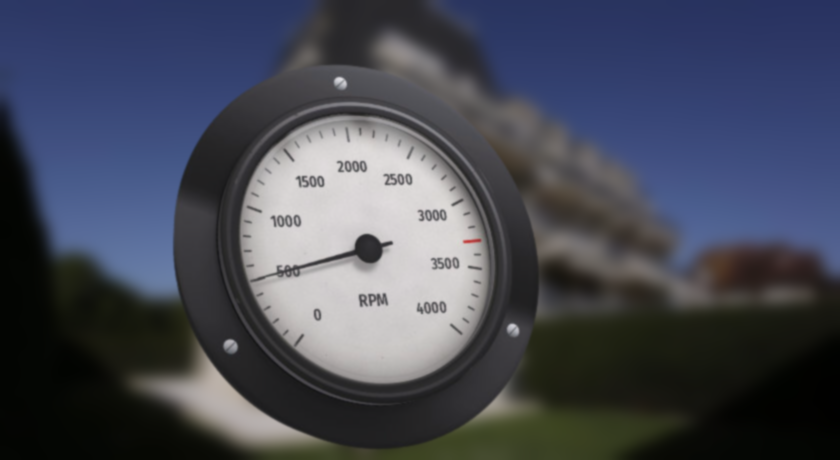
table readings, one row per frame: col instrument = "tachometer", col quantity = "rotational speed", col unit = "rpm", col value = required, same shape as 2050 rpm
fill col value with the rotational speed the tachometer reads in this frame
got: 500 rpm
